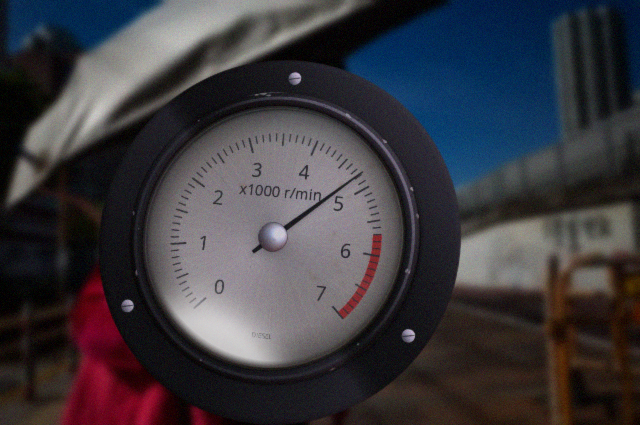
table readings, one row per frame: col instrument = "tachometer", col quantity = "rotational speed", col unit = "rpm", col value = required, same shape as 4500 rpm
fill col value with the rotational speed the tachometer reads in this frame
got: 4800 rpm
